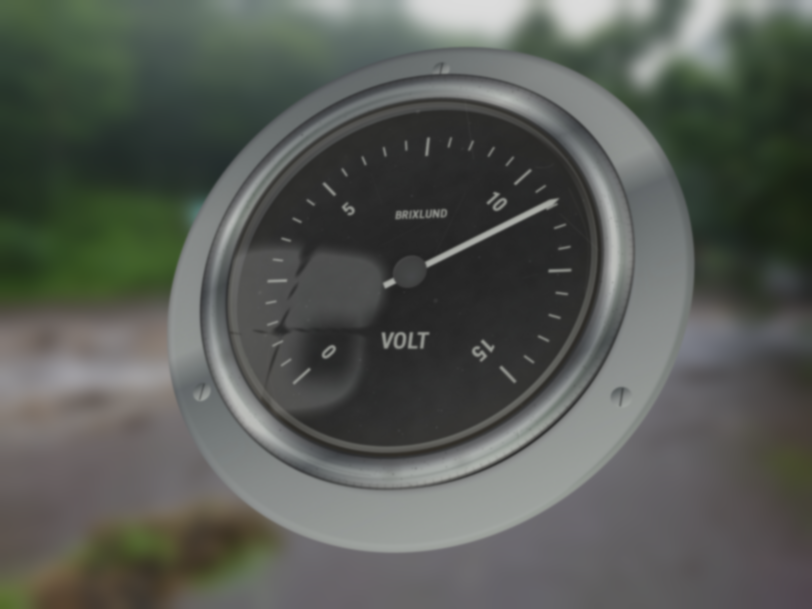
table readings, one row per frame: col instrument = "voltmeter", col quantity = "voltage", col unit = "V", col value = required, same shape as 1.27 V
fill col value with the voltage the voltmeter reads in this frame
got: 11 V
